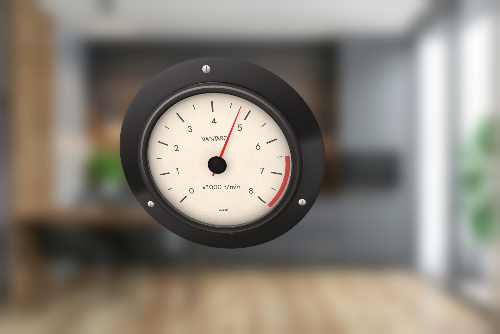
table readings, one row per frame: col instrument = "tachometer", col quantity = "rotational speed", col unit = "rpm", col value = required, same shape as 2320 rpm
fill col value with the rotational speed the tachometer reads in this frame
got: 4750 rpm
